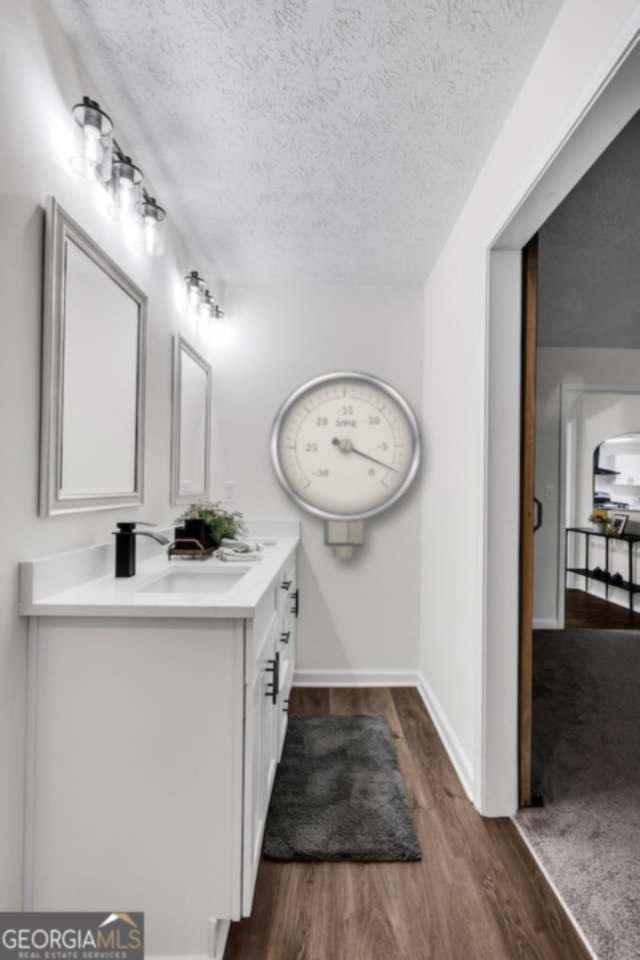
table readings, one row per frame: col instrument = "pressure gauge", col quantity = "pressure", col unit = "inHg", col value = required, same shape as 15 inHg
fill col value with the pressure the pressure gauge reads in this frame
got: -2 inHg
